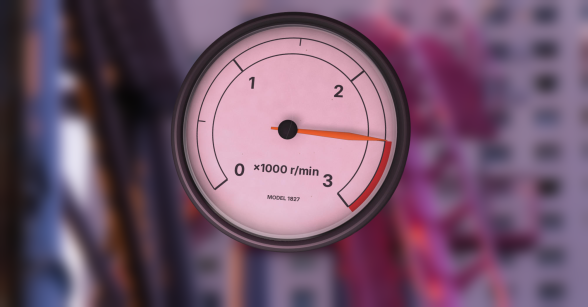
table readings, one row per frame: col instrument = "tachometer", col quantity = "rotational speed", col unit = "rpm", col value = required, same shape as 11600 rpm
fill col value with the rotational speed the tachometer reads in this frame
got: 2500 rpm
